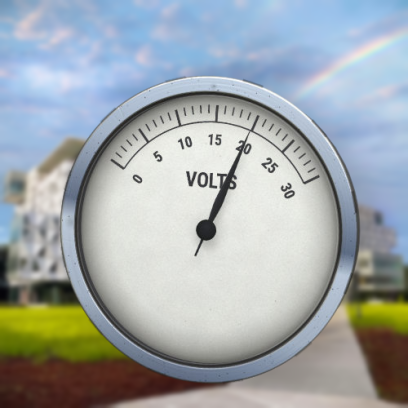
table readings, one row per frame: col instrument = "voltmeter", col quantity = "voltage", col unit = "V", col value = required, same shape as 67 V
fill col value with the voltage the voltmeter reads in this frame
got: 20 V
